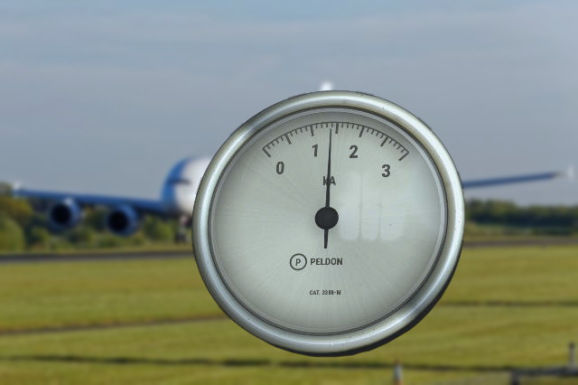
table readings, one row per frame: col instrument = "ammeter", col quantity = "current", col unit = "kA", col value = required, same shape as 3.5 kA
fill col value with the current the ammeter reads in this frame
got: 1.4 kA
